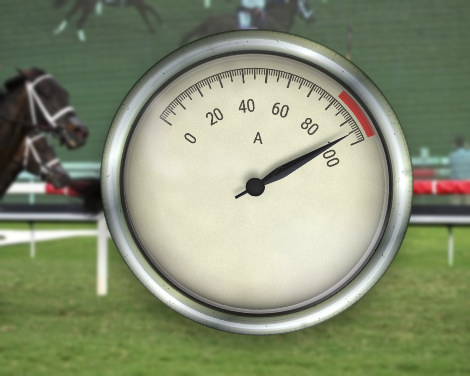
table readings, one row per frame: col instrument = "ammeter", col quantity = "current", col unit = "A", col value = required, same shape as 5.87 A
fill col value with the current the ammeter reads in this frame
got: 95 A
